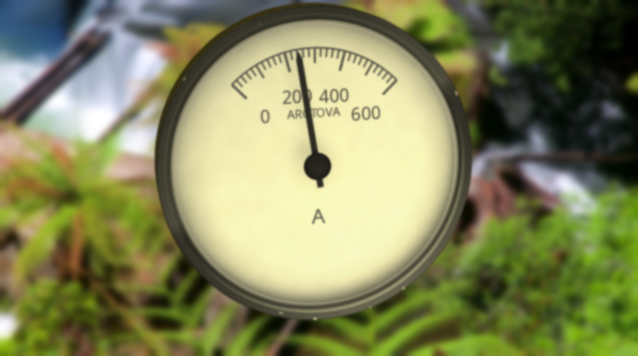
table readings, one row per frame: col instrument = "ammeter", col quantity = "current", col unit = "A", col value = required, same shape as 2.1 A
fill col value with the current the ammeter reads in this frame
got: 240 A
